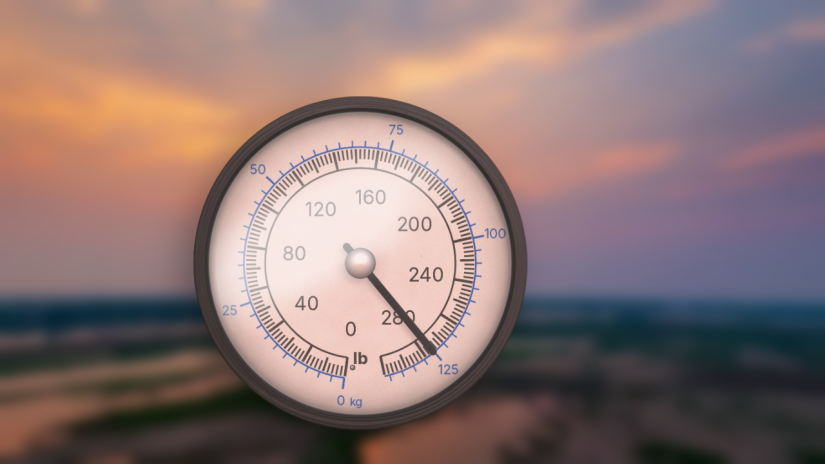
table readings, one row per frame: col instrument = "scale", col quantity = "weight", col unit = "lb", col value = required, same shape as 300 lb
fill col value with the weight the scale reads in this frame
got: 276 lb
